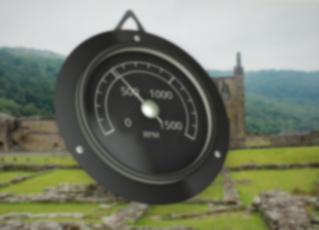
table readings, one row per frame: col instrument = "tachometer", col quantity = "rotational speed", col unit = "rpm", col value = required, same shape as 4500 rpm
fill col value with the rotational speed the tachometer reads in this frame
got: 500 rpm
